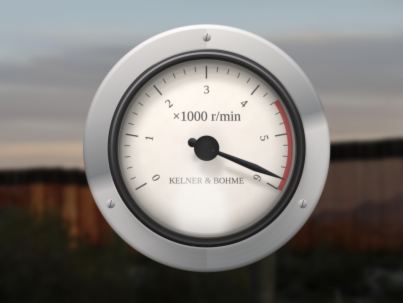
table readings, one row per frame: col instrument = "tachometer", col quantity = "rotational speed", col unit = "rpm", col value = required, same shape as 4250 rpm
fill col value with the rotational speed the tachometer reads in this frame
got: 5800 rpm
